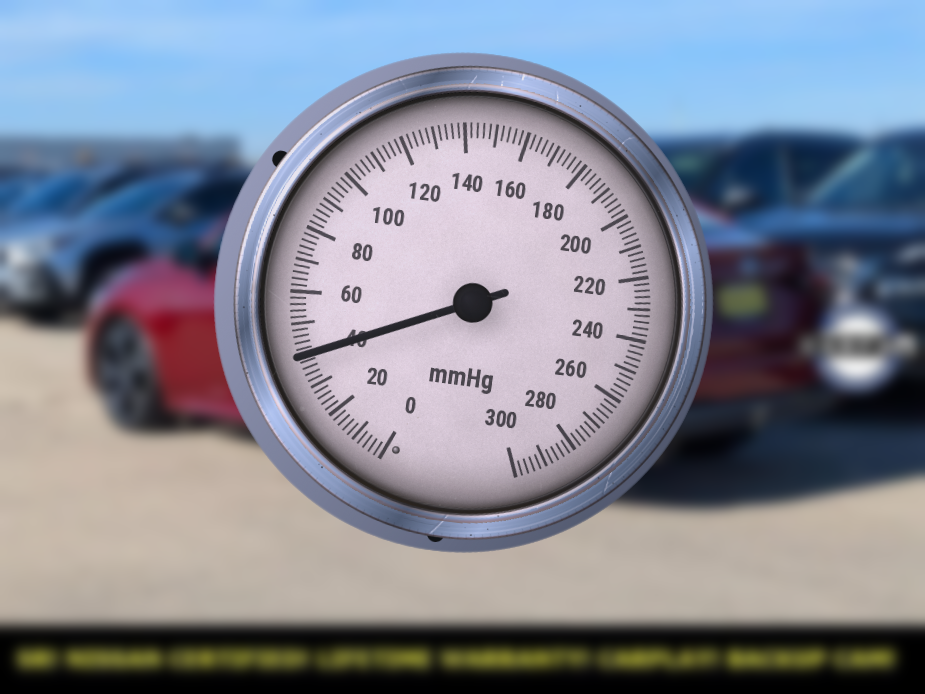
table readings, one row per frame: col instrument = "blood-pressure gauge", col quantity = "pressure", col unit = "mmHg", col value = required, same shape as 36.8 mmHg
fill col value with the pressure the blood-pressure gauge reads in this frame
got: 40 mmHg
